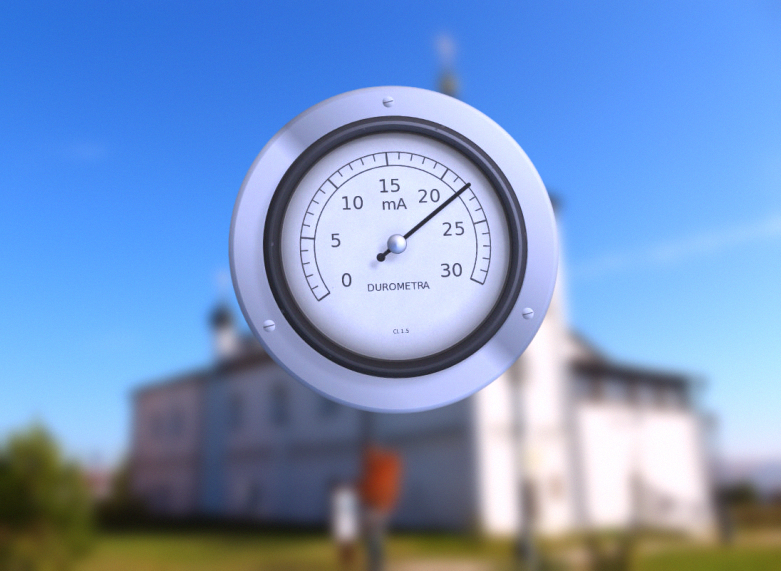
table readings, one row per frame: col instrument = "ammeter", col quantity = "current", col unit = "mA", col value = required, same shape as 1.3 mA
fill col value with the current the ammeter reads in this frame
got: 22 mA
